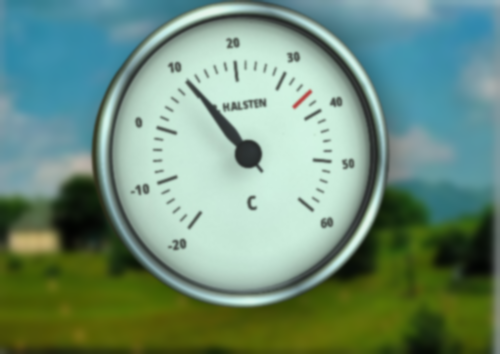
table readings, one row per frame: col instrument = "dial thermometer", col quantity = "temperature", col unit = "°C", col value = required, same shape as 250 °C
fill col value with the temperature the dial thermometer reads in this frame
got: 10 °C
